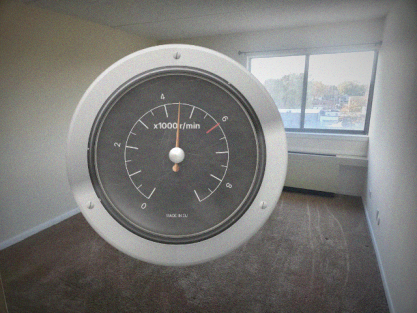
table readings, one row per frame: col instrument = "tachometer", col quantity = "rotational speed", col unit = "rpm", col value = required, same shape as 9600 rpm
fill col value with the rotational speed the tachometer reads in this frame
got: 4500 rpm
